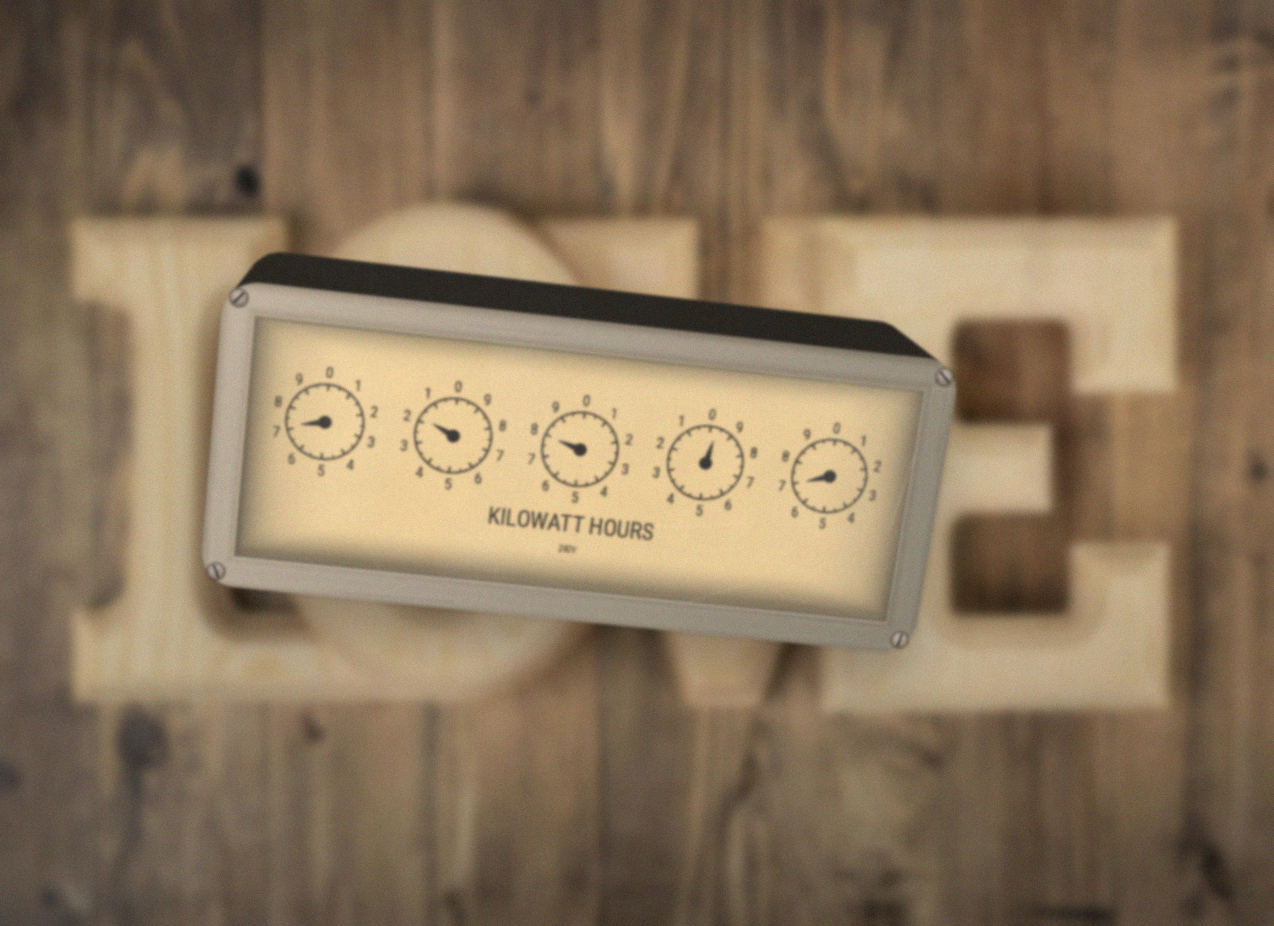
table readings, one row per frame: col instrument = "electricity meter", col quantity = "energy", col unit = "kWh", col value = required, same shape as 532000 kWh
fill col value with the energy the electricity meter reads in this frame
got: 71797 kWh
